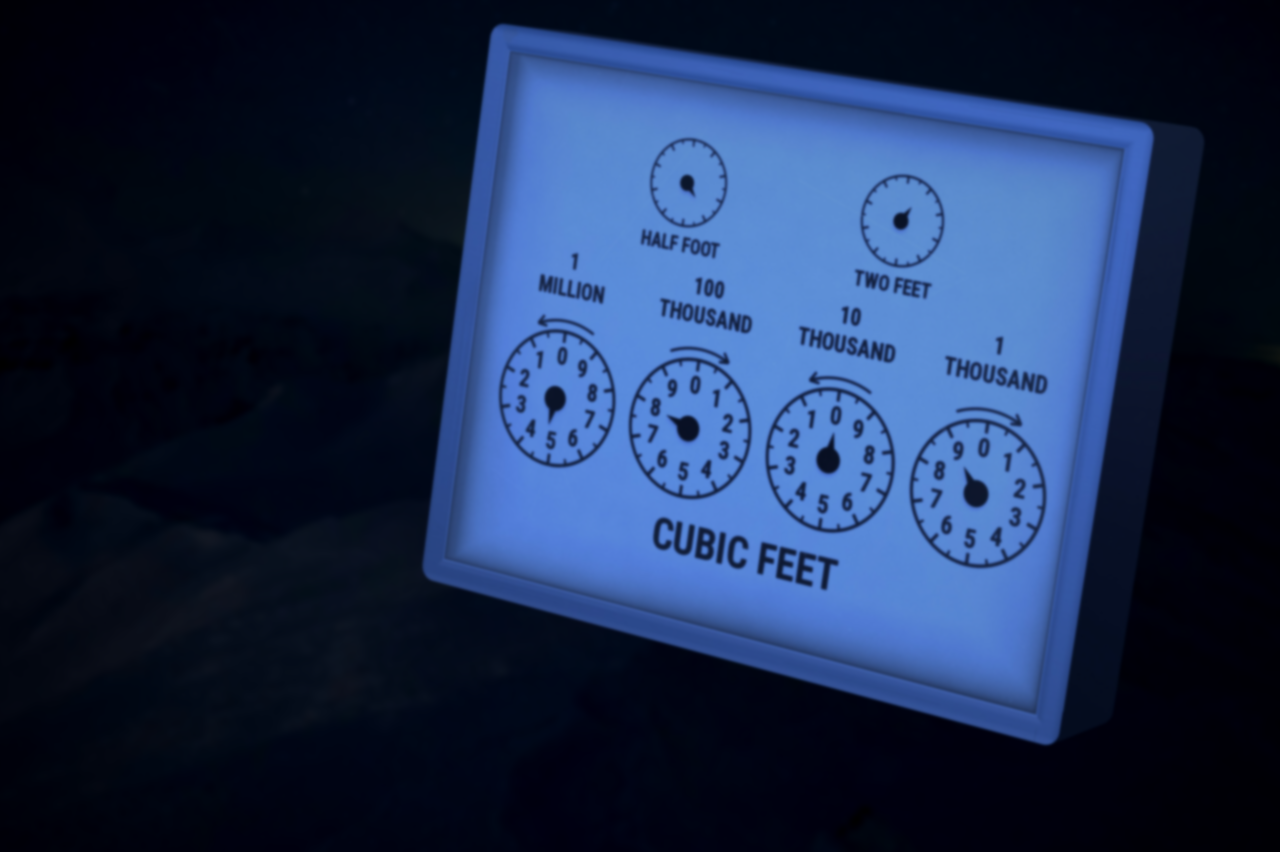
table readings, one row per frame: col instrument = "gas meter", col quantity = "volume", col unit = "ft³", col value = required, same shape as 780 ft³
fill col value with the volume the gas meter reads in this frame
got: 479900 ft³
